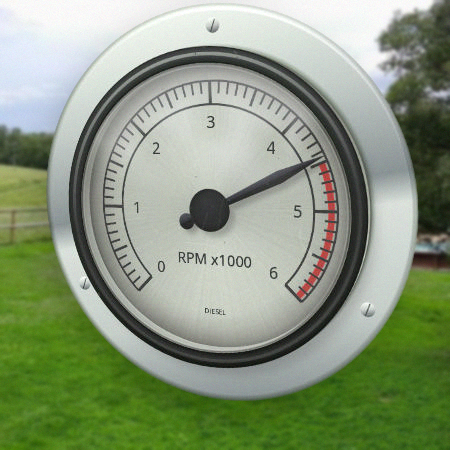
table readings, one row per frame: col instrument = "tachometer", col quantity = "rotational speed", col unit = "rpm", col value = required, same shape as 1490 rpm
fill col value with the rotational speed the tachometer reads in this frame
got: 4450 rpm
